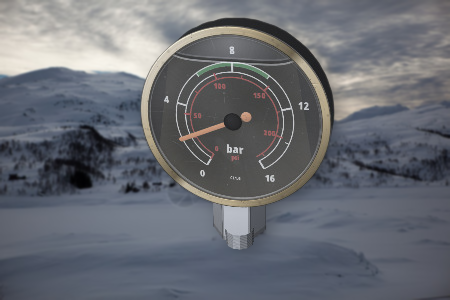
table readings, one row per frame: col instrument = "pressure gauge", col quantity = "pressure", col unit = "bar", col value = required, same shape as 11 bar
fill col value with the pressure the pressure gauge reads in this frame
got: 2 bar
